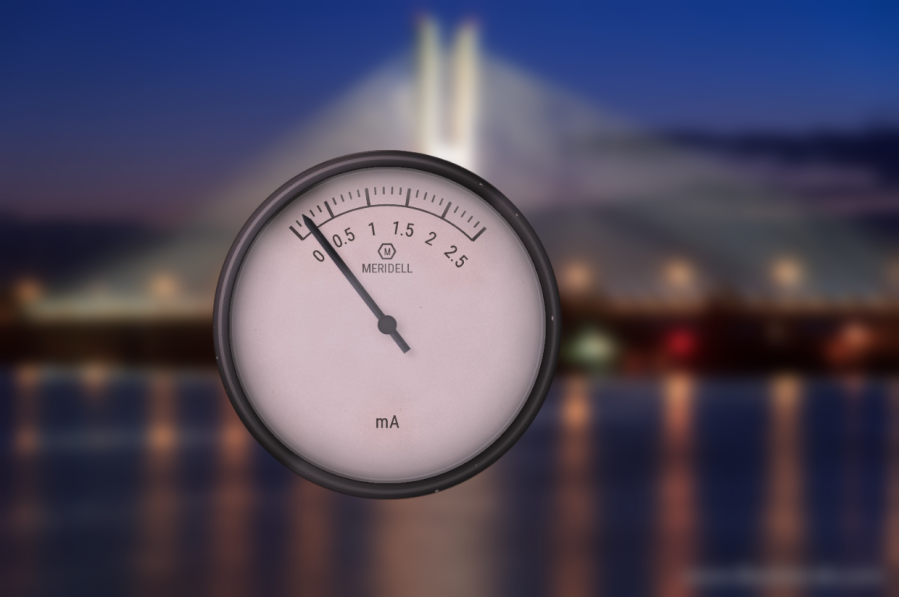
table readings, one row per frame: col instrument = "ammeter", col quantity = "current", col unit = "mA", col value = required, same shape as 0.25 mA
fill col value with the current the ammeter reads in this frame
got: 0.2 mA
